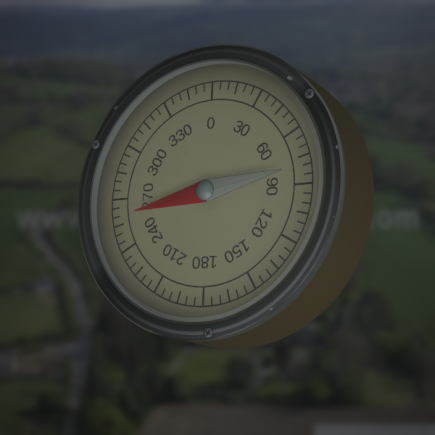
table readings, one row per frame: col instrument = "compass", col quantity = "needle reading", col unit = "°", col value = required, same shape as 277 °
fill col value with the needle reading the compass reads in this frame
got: 260 °
